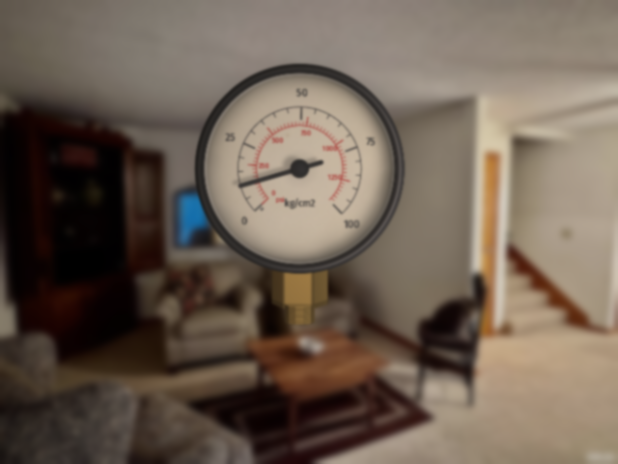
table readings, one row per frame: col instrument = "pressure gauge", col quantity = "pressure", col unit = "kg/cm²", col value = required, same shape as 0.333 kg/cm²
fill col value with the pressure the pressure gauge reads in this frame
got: 10 kg/cm²
